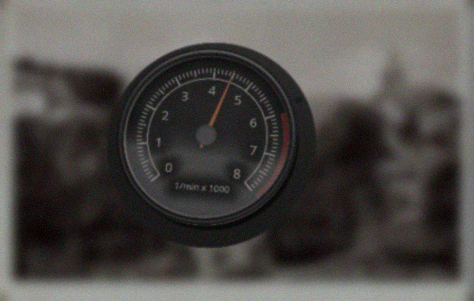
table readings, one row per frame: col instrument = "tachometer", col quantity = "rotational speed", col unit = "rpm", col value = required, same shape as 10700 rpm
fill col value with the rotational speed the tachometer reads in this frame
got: 4500 rpm
